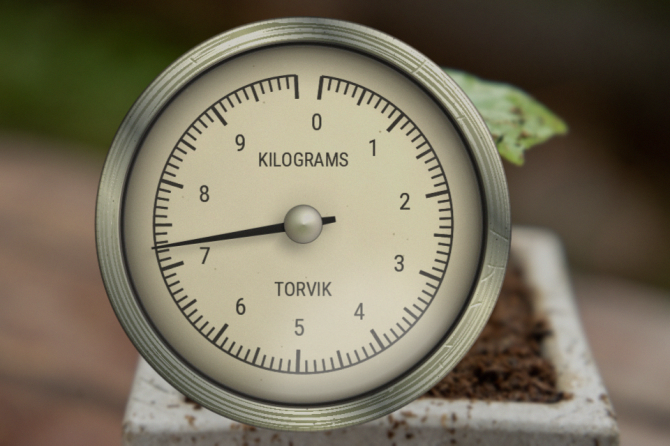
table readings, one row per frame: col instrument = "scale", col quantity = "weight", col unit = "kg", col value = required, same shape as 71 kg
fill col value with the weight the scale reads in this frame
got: 7.25 kg
